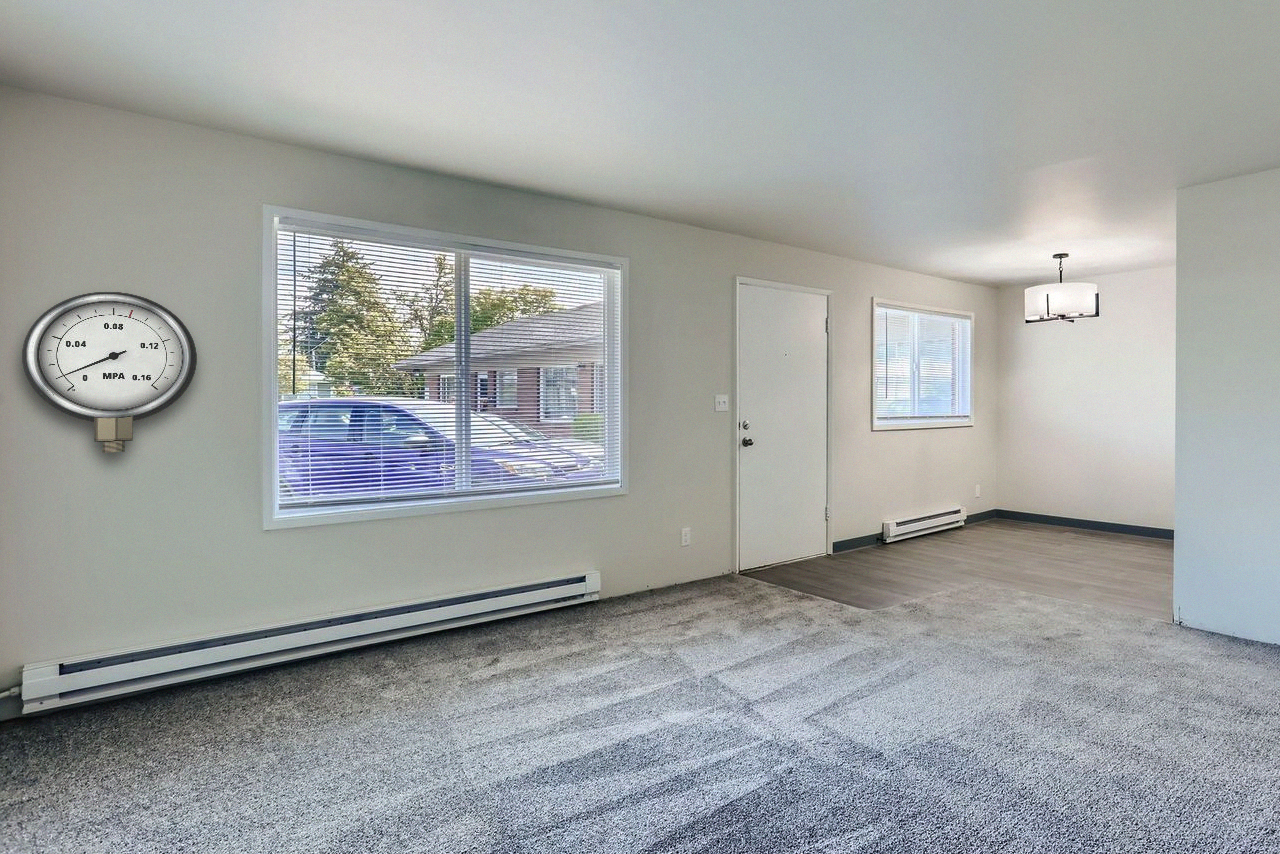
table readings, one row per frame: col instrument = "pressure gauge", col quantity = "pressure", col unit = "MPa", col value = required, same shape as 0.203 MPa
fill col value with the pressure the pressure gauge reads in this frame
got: 0.01 MPa
